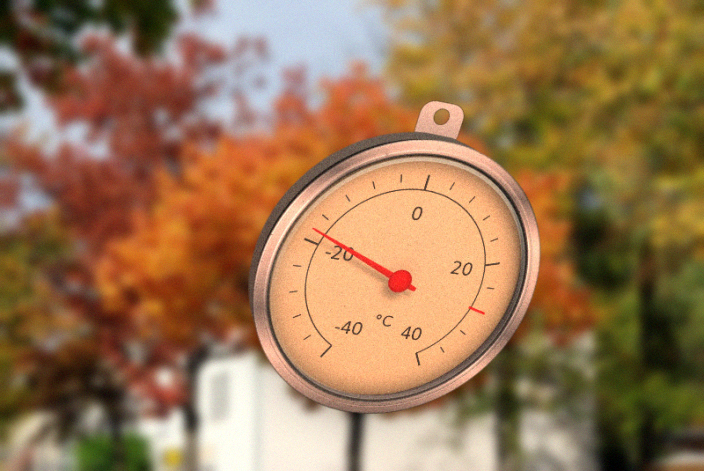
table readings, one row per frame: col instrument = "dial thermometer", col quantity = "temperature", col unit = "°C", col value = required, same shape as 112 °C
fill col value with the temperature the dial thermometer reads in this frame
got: -18 °C
